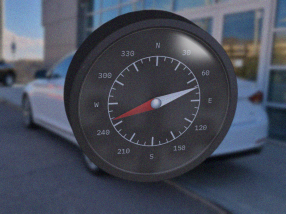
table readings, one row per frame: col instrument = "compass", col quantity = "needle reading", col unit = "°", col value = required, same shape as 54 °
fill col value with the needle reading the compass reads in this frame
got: 250 °
